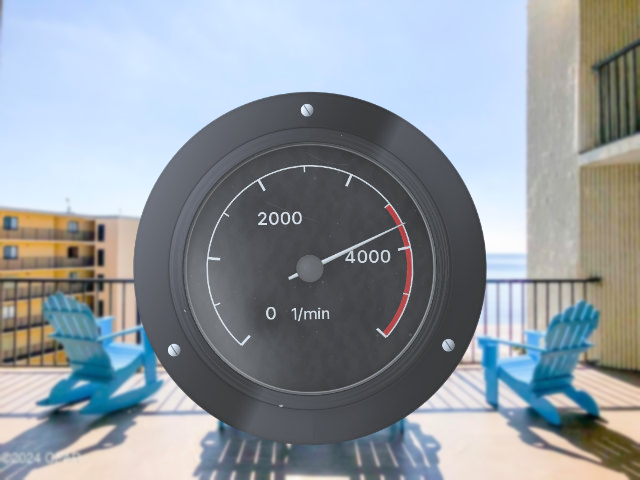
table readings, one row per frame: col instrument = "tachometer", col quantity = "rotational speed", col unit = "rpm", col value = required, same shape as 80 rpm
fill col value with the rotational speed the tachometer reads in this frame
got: 3750 rpm
